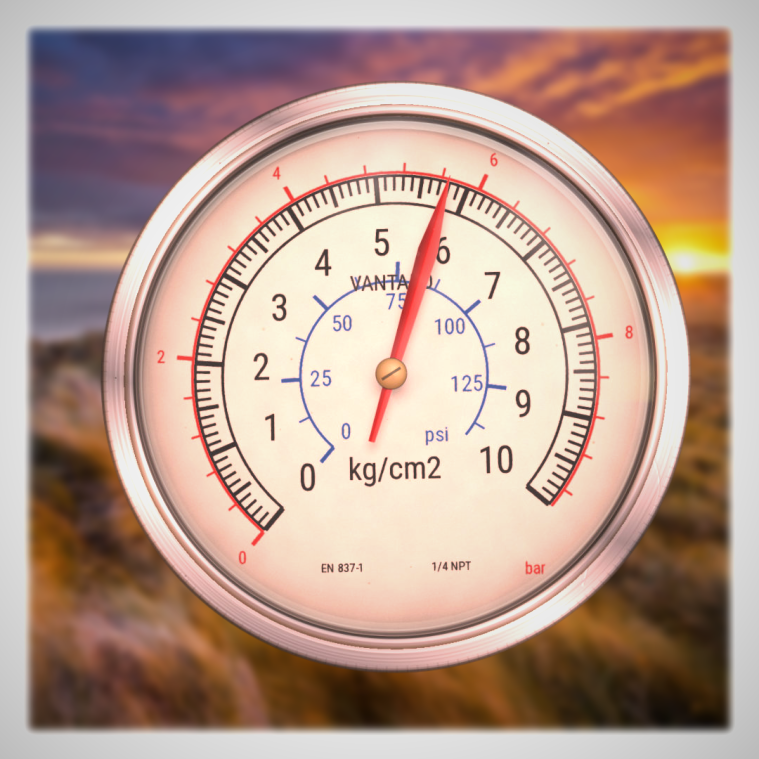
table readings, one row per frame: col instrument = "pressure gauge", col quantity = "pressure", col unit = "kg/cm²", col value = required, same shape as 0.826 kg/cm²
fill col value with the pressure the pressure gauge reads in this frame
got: 5.8 kg/cm²
